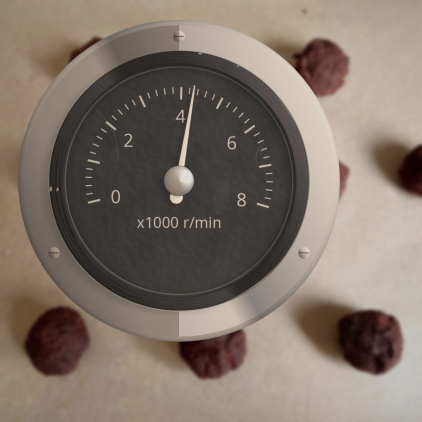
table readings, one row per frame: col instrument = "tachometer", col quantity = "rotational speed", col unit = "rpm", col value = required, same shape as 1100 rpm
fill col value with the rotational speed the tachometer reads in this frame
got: 4300 rpm
